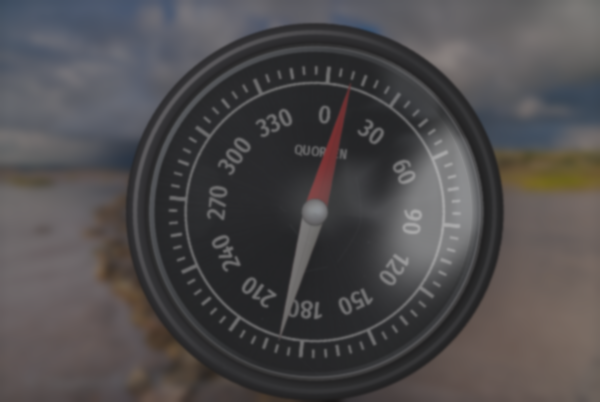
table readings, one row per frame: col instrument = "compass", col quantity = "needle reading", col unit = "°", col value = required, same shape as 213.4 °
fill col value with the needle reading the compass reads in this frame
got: 10 °
